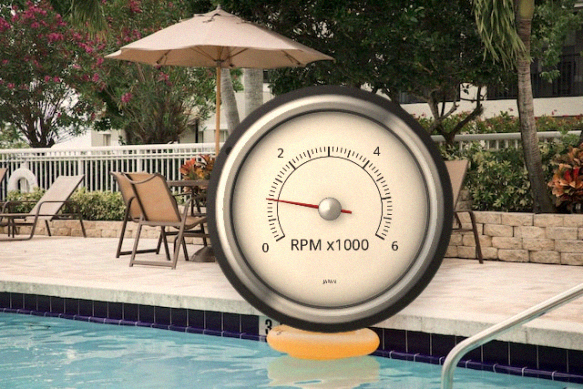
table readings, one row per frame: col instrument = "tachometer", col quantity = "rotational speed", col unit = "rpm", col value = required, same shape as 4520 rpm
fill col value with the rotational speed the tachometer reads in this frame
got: 1000 rpm
